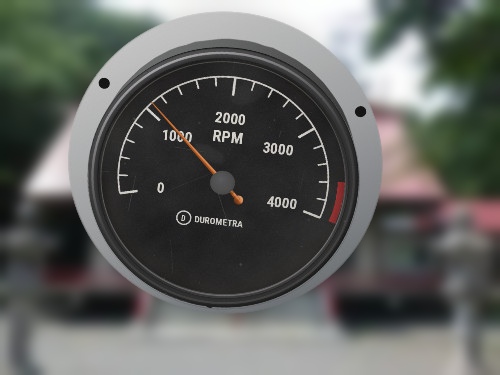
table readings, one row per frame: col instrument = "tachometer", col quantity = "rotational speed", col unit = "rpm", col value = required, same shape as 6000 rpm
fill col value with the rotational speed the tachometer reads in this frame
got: 1100 rpm
